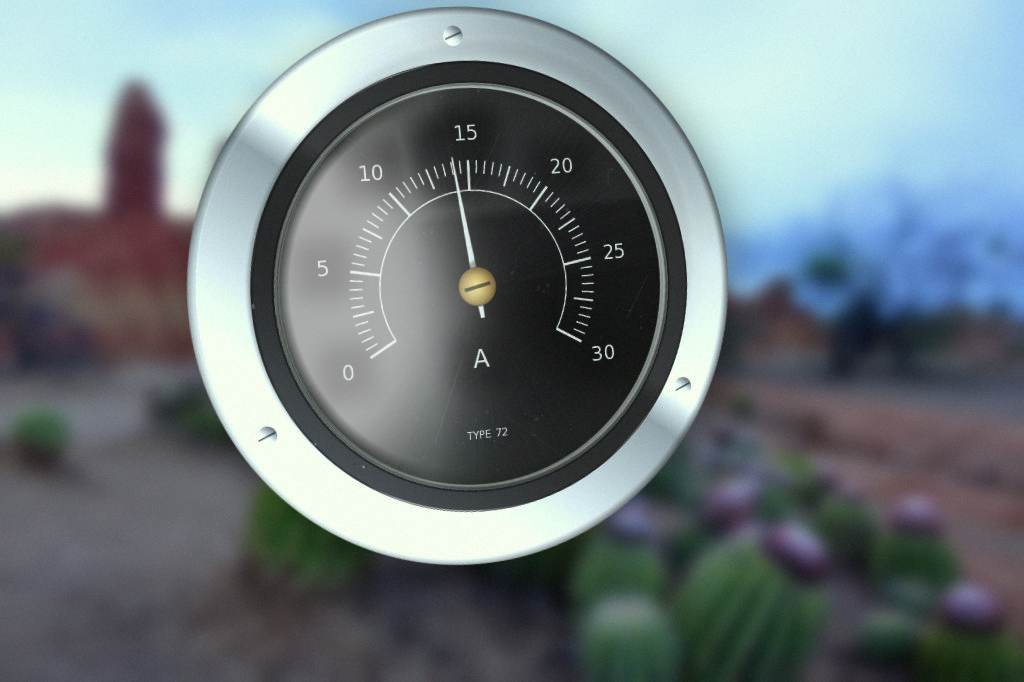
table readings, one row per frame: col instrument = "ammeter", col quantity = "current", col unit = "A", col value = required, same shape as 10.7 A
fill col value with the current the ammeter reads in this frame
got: 14 A
